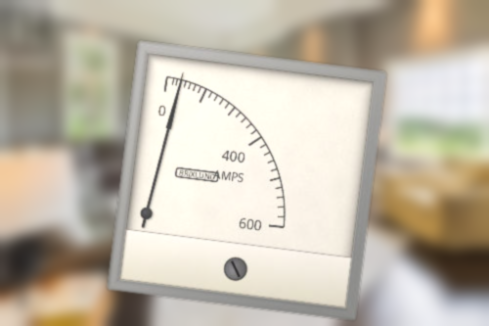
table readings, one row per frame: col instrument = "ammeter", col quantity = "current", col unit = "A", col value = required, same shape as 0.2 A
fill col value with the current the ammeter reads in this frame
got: 100 A
